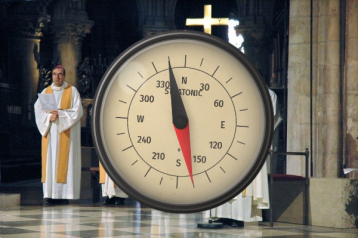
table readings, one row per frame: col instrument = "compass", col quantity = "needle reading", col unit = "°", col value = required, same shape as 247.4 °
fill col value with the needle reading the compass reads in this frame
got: 165 °
